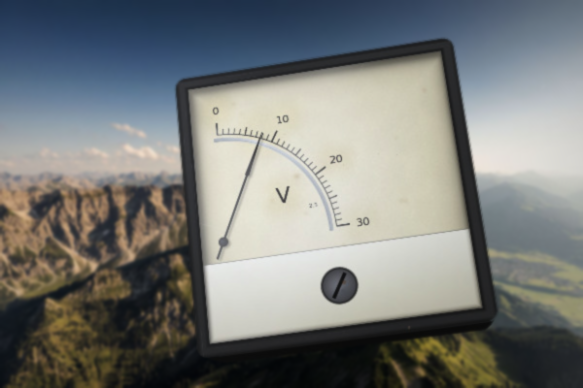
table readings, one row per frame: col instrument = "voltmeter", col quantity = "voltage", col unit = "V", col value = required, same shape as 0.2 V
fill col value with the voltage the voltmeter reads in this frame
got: 8 V
